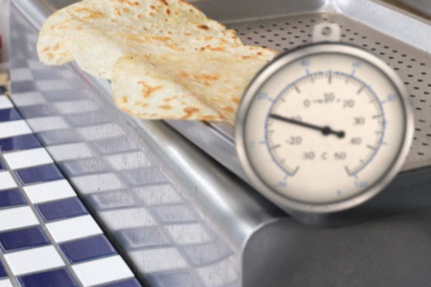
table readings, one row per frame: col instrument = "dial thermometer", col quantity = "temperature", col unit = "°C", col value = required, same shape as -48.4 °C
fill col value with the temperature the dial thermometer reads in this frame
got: -10 °C
